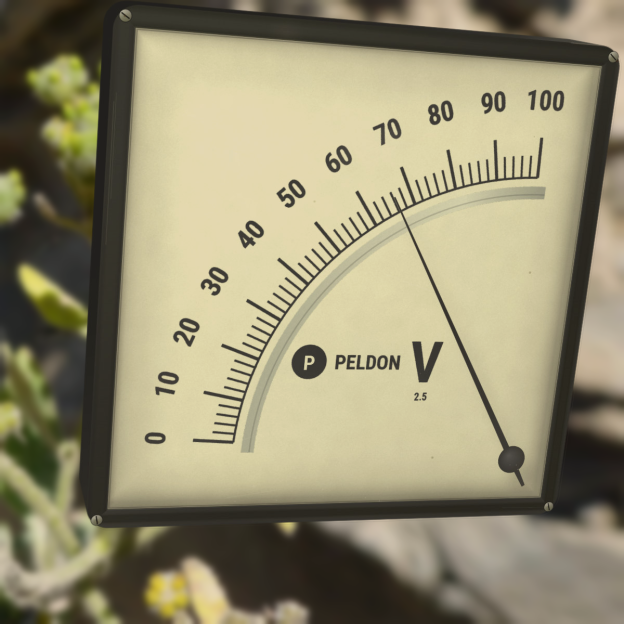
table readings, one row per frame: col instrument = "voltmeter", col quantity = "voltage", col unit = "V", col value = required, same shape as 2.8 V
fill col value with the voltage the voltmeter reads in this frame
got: 66 V
